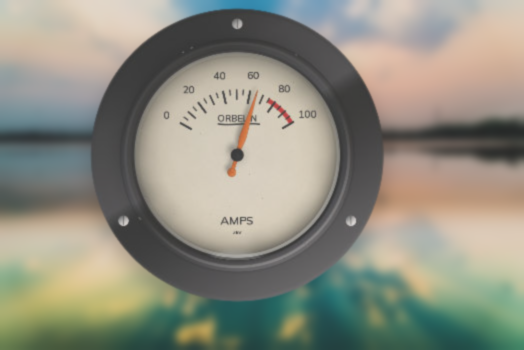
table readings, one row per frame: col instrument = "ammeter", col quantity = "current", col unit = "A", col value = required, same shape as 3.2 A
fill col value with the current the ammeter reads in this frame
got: 65 A
